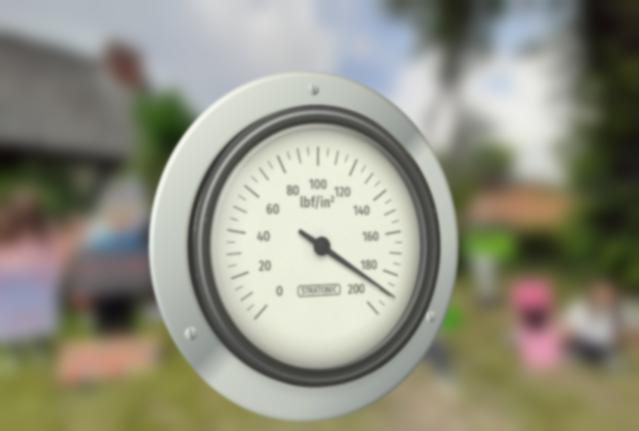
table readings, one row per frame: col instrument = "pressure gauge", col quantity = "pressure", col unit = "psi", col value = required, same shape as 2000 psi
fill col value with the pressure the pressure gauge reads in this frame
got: 190 psi
